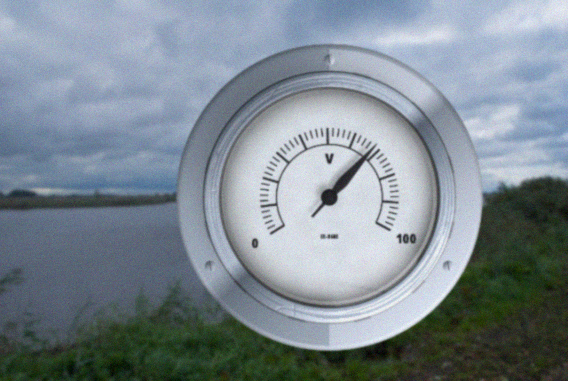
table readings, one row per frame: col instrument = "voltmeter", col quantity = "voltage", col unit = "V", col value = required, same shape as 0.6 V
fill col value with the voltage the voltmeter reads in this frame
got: 68 V
